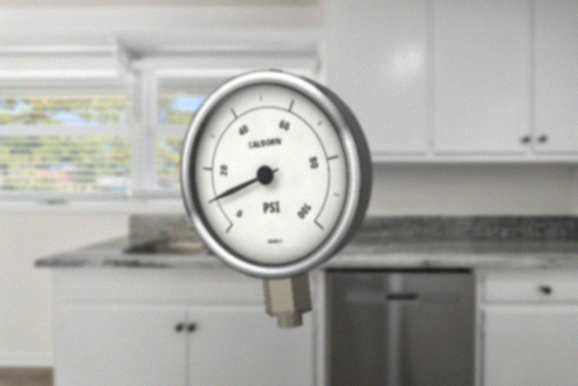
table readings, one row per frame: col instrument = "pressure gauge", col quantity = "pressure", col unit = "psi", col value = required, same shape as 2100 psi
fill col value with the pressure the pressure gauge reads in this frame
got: 10 psi
